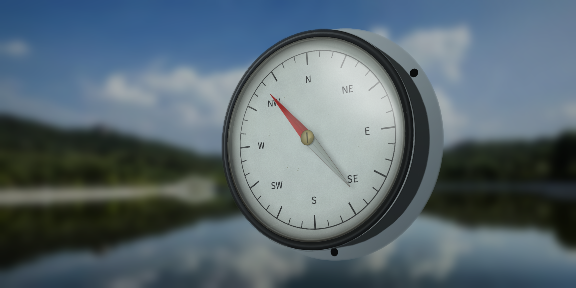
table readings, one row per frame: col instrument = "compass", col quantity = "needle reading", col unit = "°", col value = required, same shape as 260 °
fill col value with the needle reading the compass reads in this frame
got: 320 °
